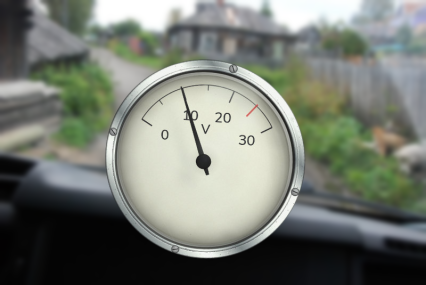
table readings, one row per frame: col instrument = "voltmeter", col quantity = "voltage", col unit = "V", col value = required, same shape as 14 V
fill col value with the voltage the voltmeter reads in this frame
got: 10 V
